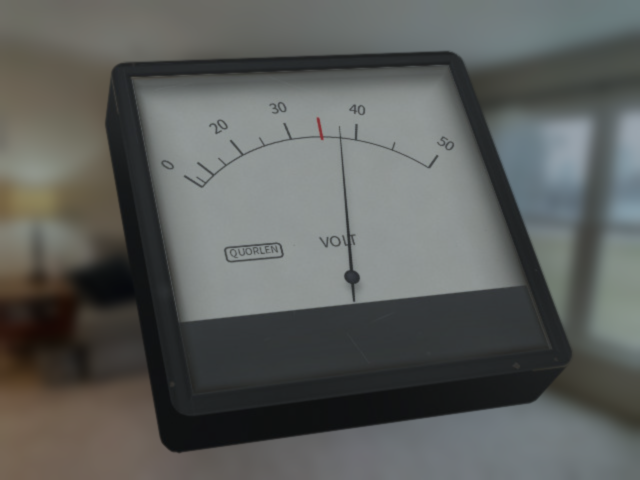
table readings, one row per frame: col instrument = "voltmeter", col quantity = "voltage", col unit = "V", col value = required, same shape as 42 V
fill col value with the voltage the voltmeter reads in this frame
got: 37.5 V
